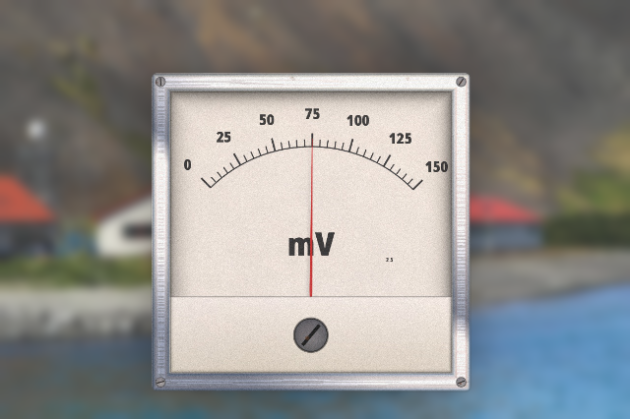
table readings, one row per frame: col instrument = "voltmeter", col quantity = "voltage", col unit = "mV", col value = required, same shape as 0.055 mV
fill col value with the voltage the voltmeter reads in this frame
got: 75 mV
